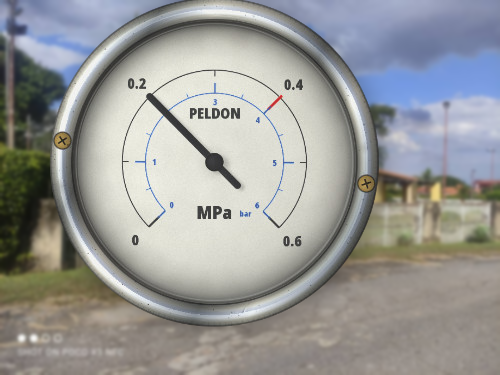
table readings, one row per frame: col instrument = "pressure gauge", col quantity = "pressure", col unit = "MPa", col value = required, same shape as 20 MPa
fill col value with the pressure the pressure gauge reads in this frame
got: 0.2 MPa
